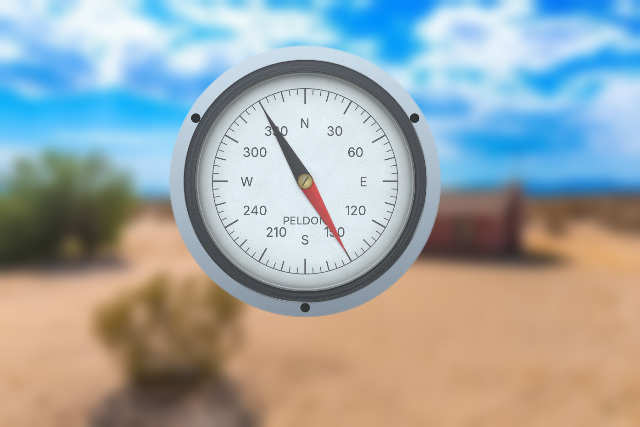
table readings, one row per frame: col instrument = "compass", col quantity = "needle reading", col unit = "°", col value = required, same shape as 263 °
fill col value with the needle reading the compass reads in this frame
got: 150 °
